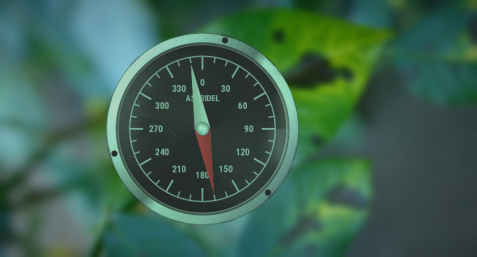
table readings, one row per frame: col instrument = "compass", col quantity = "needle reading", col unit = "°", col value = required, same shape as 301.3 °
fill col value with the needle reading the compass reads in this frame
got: 170 °
